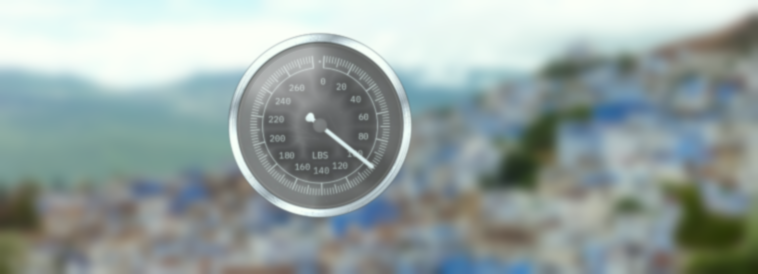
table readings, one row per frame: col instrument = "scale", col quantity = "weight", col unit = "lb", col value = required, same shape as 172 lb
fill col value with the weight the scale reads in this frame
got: 100 lb
